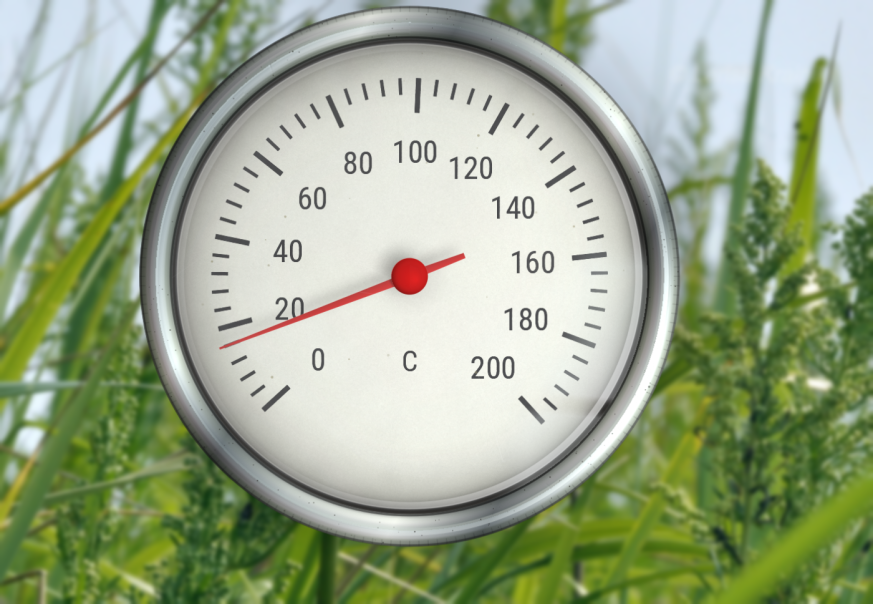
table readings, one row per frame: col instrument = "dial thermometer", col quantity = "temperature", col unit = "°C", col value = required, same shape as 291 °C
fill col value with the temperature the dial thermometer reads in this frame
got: 16 °C
